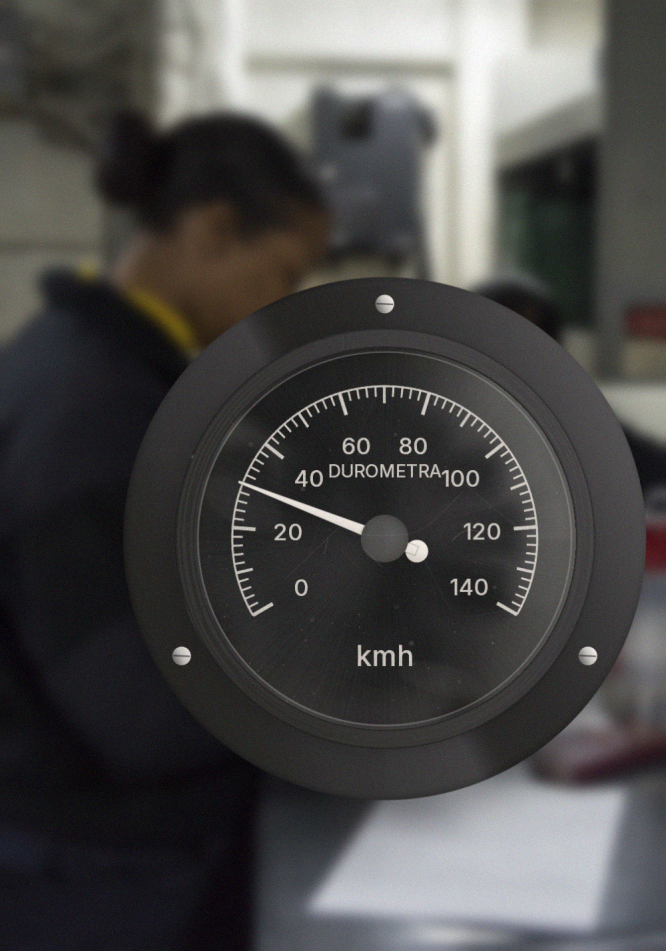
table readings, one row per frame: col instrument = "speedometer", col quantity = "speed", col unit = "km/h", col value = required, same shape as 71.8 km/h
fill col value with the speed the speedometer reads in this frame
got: 30 km/h
